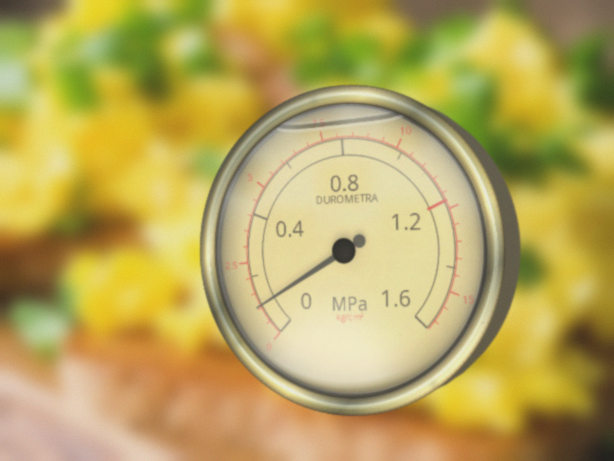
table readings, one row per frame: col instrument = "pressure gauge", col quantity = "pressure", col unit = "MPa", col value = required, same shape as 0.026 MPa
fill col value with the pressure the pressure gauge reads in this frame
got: 0.1 MPa
